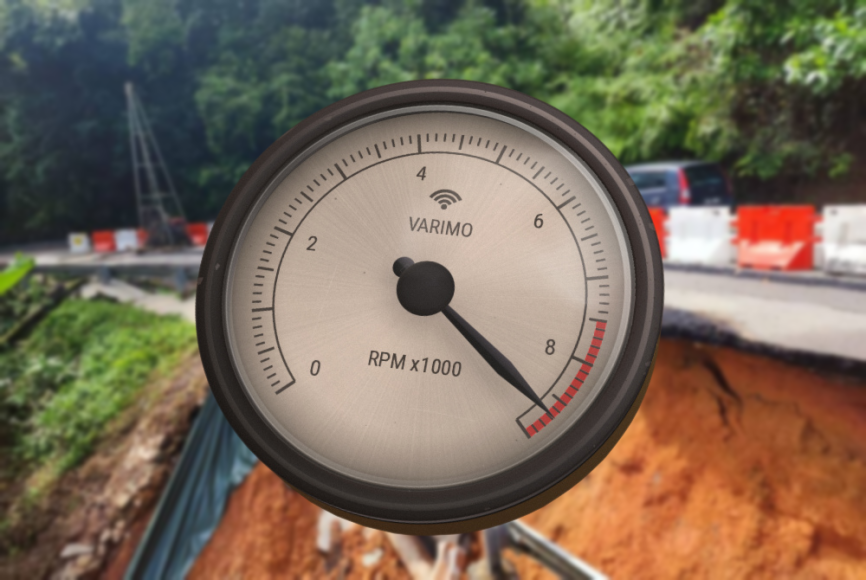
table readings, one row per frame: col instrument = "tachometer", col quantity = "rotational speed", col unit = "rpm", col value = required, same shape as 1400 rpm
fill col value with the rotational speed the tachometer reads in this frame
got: 8700 rpm
